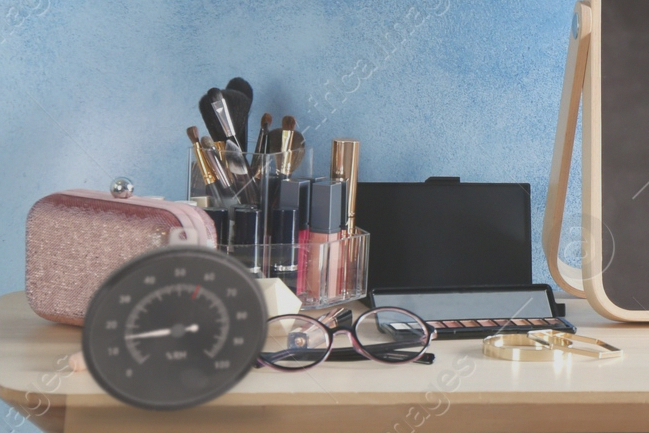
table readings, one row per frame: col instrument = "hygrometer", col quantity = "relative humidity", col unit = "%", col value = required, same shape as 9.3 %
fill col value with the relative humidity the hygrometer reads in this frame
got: 15 %
